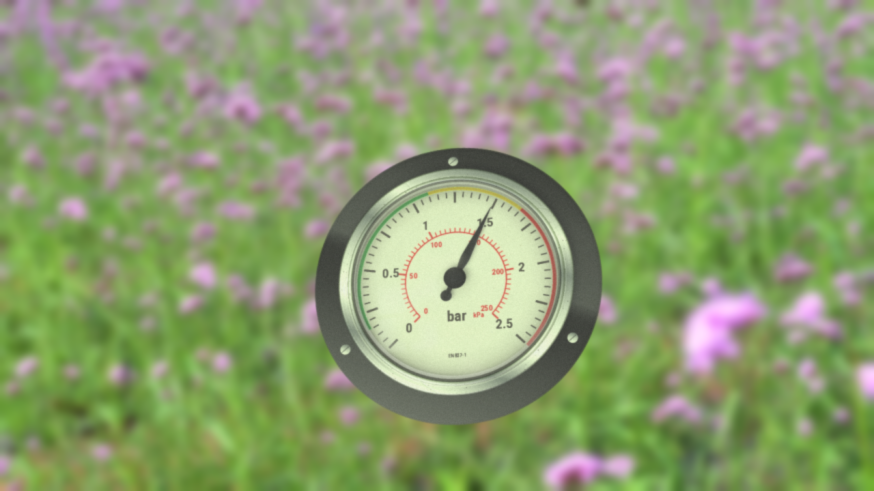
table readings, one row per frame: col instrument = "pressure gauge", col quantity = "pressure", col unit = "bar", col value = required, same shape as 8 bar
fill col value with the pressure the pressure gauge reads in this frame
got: 1.5 bar
